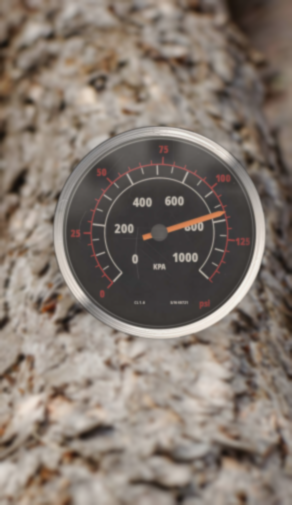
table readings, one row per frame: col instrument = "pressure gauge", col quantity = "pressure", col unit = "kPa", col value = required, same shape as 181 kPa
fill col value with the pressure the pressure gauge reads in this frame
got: 775 kPa
